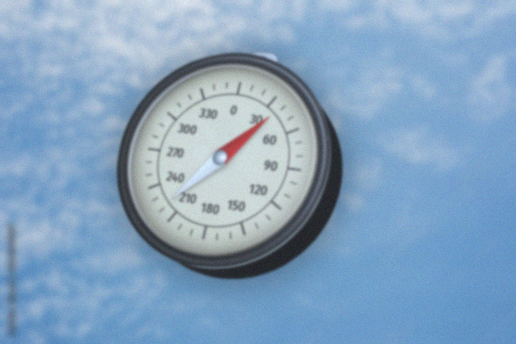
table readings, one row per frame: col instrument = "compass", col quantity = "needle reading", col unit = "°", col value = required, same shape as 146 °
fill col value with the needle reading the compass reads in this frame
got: 40 °
